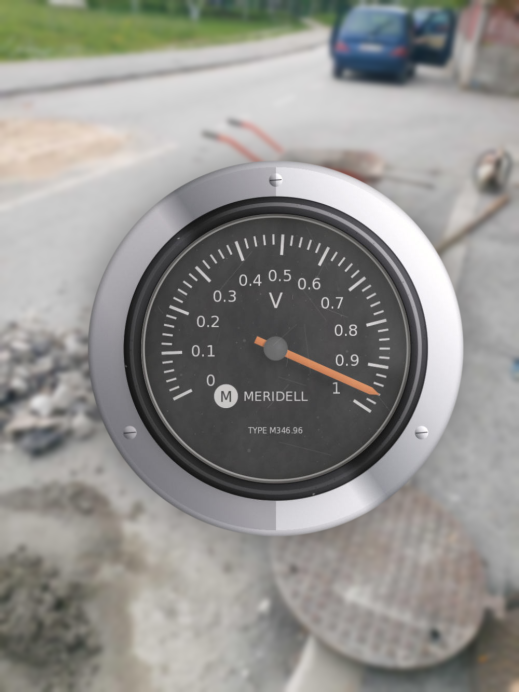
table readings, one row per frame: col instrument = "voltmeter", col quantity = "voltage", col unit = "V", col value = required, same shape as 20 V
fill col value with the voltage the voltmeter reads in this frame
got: 0.96 V
